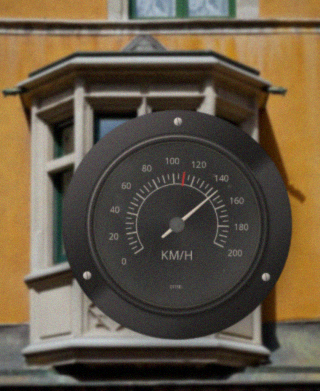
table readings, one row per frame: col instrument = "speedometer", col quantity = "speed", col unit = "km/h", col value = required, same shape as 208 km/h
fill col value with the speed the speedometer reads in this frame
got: 145 km/h
